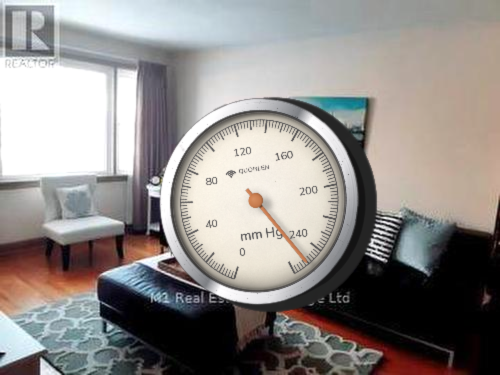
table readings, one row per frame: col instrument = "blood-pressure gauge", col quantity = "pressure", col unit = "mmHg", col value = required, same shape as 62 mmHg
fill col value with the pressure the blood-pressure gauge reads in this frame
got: 250 mmHg
